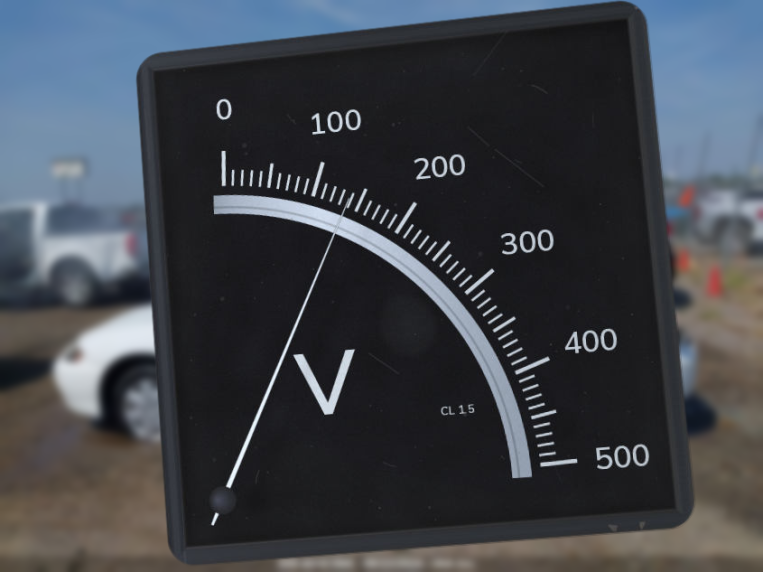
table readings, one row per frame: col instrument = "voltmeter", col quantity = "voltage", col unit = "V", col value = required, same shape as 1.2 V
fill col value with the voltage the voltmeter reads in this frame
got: 140 V
